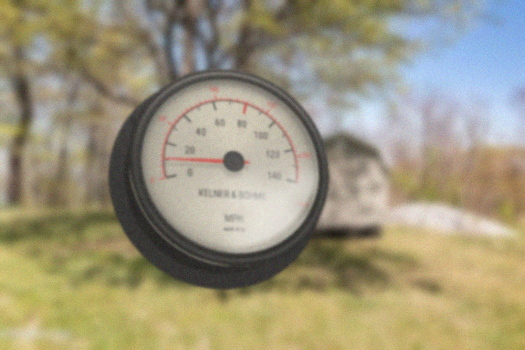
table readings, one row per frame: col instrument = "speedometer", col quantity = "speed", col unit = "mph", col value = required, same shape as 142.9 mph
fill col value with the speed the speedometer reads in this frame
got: 10 mph
